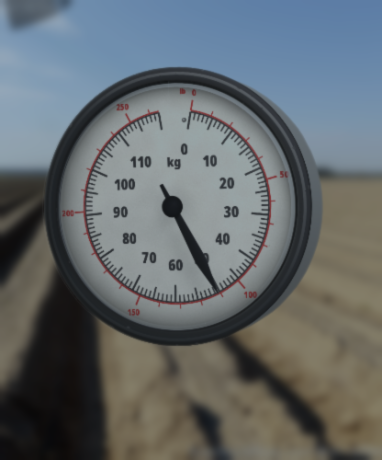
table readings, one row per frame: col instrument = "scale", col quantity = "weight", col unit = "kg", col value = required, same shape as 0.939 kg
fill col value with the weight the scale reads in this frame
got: 50 kg
